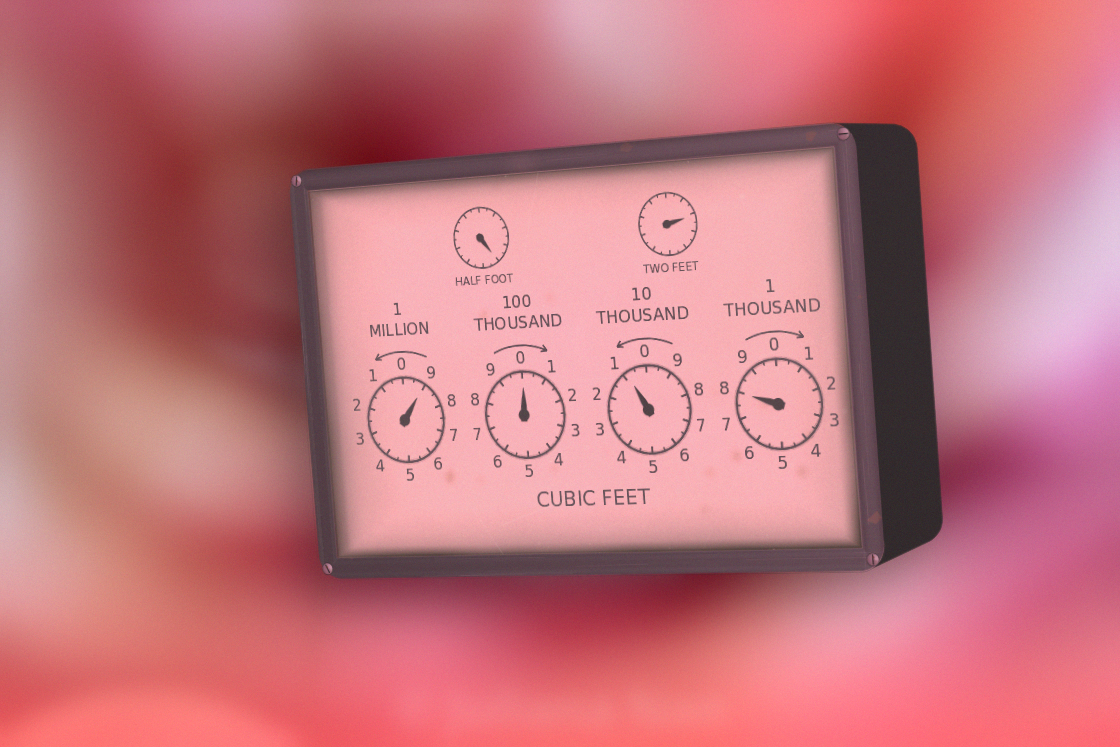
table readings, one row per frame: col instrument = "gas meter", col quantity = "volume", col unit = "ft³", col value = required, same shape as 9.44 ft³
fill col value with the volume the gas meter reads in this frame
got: 900800 ft³
